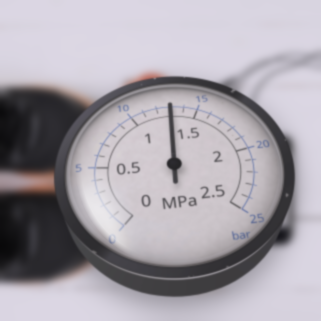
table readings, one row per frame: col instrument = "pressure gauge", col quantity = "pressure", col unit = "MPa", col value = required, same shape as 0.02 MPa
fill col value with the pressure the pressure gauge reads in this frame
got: 1.3 MPa
